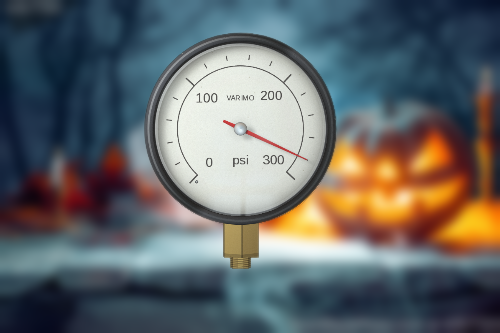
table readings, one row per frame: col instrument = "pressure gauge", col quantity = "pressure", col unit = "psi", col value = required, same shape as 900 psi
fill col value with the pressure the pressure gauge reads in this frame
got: 280 psi
